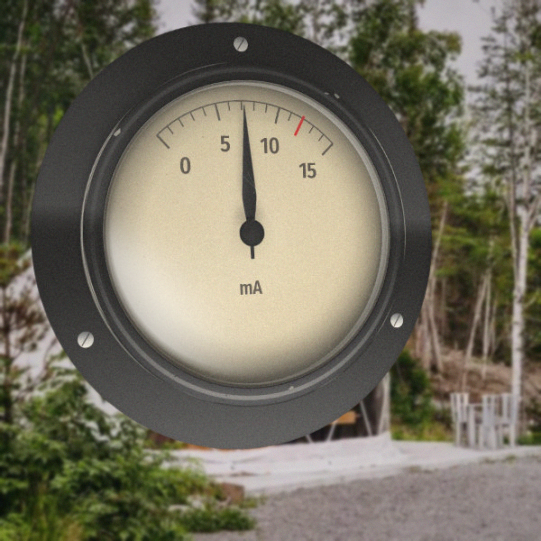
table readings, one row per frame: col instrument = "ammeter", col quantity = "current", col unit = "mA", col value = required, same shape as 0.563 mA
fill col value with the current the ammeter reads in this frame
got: 7 mA
